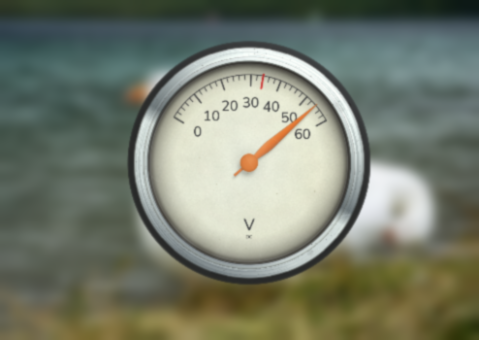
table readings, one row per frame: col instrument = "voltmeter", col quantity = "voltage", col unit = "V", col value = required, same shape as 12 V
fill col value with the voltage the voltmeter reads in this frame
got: 54 V
